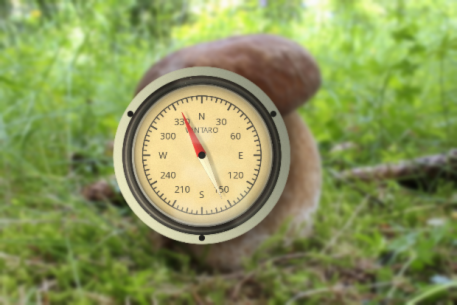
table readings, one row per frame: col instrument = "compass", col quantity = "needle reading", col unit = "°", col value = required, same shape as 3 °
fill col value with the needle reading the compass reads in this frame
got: 335 °
